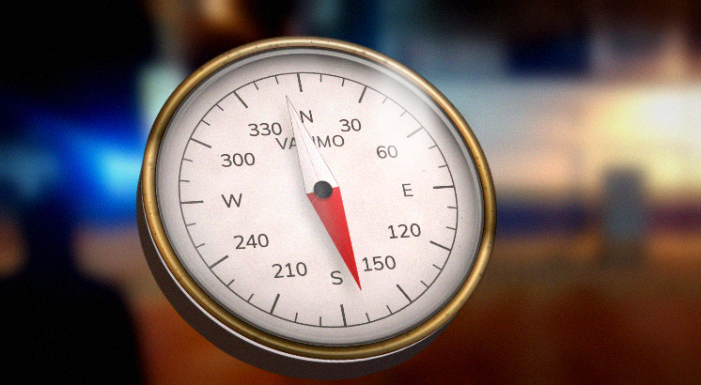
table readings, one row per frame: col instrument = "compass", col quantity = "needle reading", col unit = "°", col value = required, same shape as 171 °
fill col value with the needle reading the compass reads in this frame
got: 170 °
